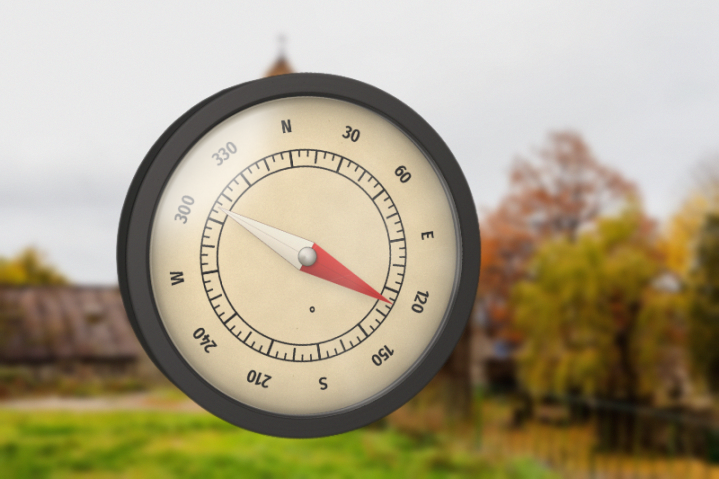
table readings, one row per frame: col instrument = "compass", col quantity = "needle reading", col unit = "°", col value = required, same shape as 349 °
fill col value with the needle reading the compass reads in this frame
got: 127.5 °
